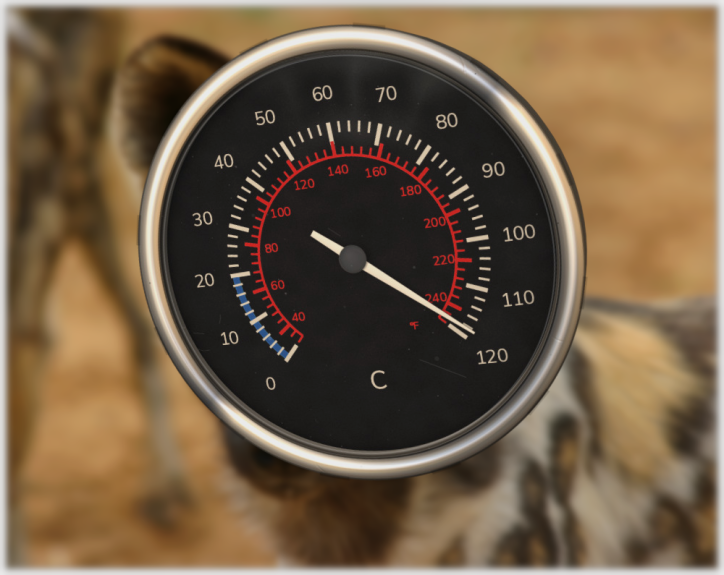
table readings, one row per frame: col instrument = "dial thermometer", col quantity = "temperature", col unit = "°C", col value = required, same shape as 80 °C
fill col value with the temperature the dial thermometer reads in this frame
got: 118 °C
